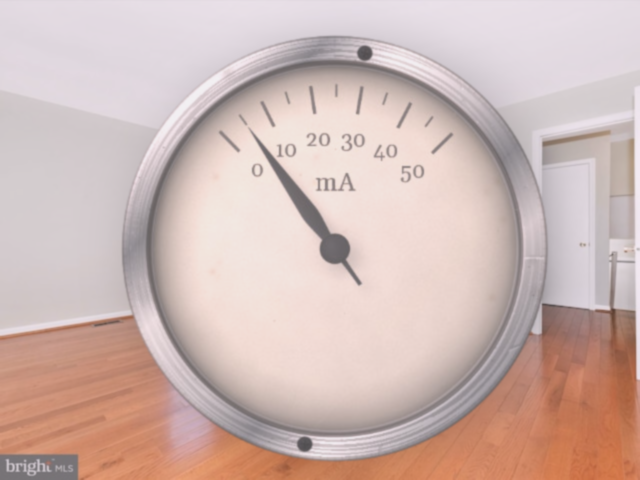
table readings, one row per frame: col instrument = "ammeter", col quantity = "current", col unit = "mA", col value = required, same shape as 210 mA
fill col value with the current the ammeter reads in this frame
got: 5 mA
